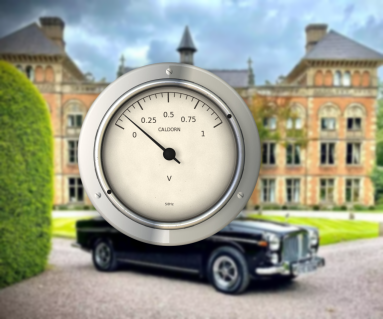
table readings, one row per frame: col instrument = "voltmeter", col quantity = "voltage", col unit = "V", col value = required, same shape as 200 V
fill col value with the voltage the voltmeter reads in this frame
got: 0.1 V
